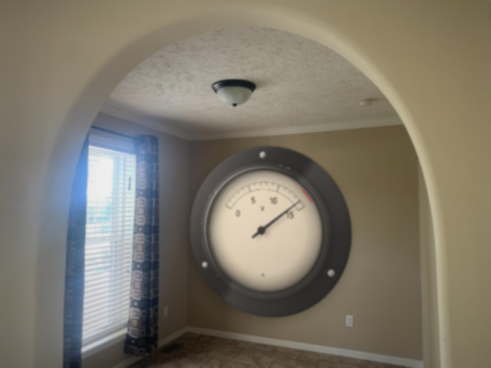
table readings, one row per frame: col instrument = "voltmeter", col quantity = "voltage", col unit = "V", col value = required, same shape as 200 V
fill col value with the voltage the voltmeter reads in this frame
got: 14 V
